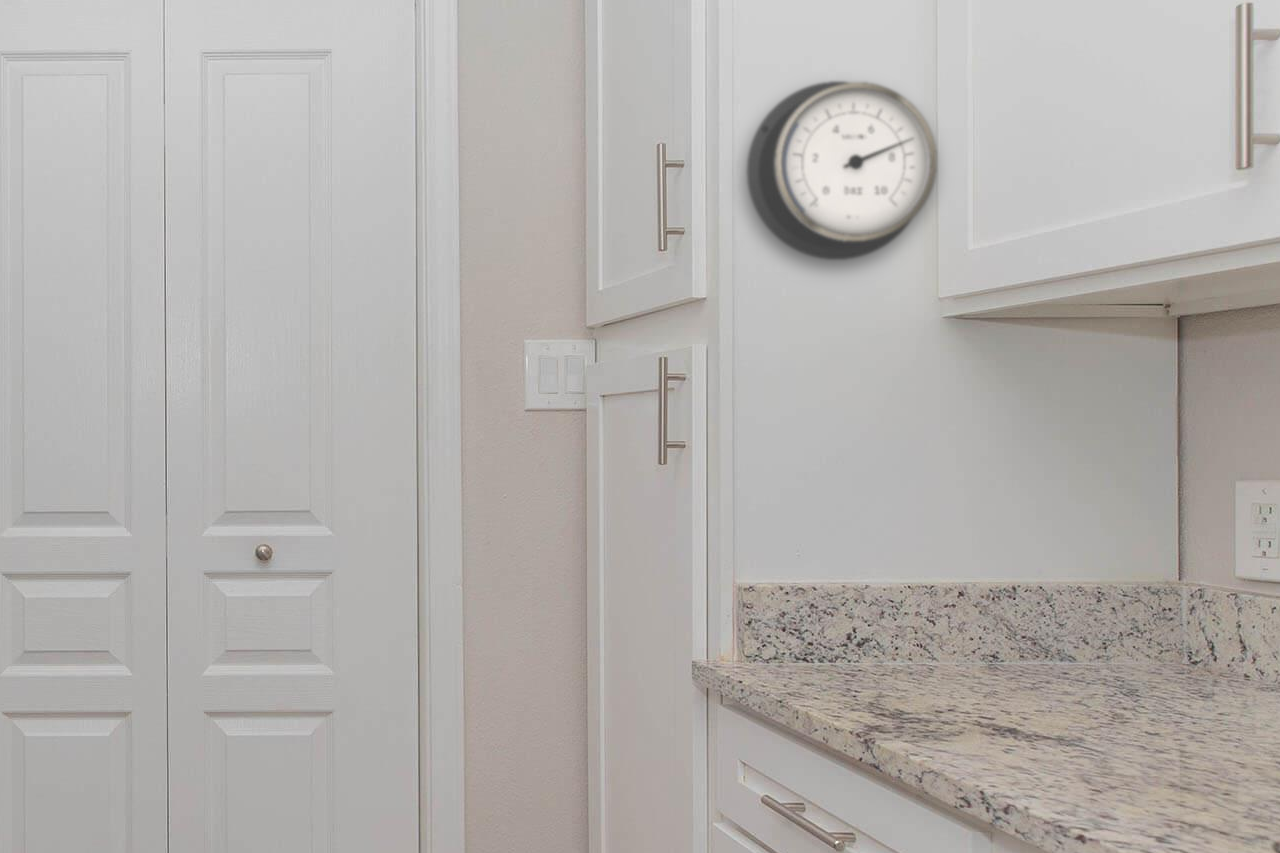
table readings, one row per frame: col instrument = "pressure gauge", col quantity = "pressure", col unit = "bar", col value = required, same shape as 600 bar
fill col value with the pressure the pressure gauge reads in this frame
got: 7.5 bar
